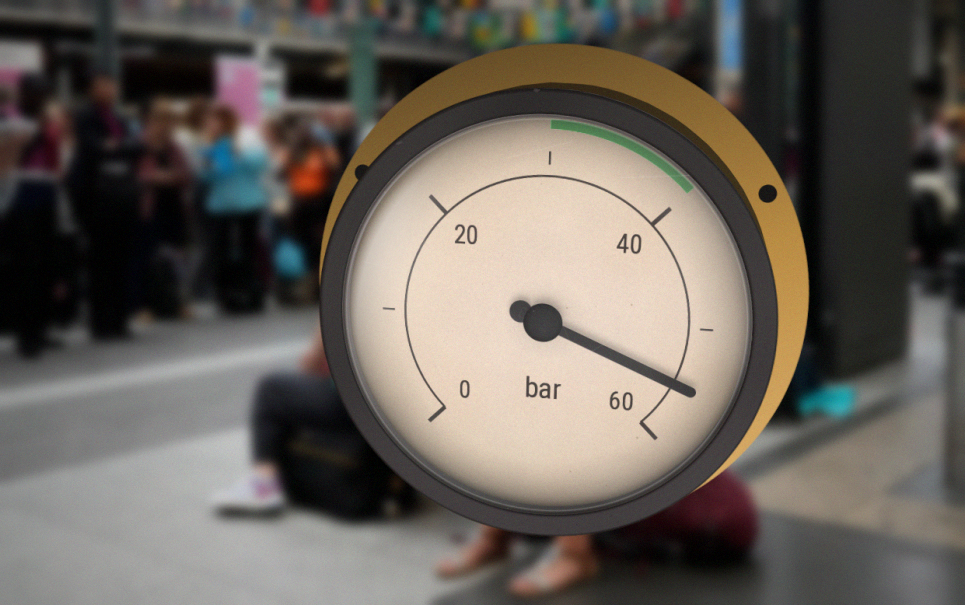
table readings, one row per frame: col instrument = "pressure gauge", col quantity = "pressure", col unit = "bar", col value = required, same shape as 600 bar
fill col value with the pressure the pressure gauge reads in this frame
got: 55 bar
